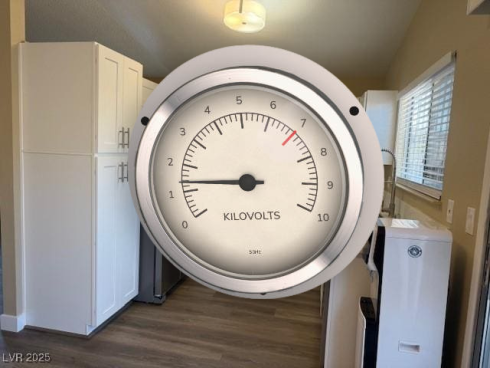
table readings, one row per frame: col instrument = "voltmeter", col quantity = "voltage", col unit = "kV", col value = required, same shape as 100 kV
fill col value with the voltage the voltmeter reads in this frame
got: 1.4 kV
